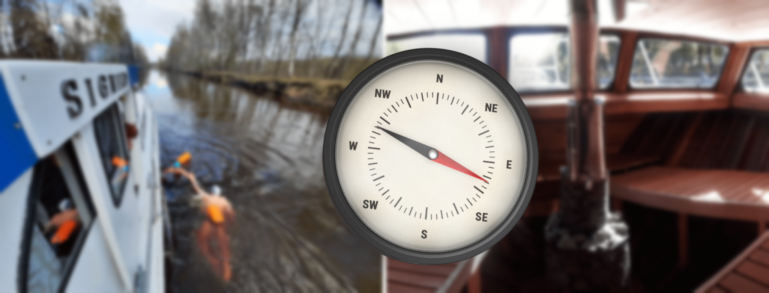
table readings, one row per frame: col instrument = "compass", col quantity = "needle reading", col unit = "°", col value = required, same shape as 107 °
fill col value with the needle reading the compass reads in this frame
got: 110 °
